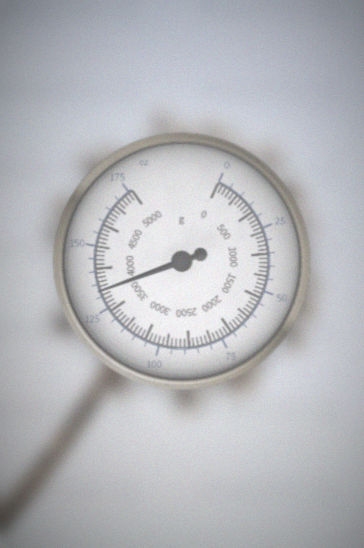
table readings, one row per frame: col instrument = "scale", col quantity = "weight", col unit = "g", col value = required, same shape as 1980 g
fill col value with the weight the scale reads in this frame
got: 3750 g
